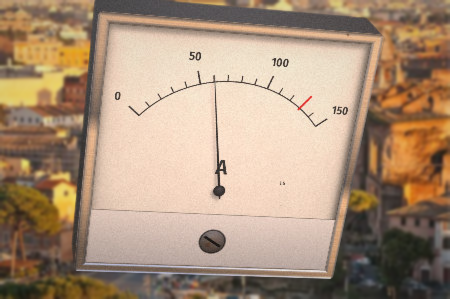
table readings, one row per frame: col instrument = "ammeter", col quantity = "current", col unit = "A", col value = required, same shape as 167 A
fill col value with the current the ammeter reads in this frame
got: 60 A
